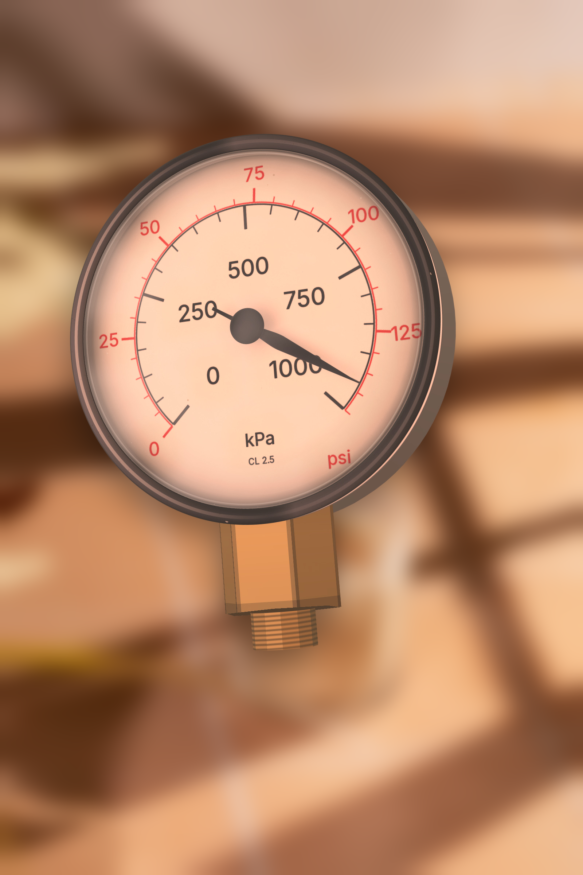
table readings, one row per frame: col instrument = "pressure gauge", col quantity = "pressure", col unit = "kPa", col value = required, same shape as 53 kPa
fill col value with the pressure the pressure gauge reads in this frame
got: 950 kPa
